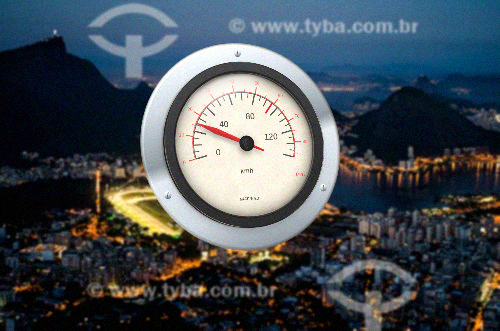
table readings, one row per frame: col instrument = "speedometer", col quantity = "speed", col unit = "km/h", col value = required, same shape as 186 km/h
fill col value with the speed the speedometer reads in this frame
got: 25 km/h
